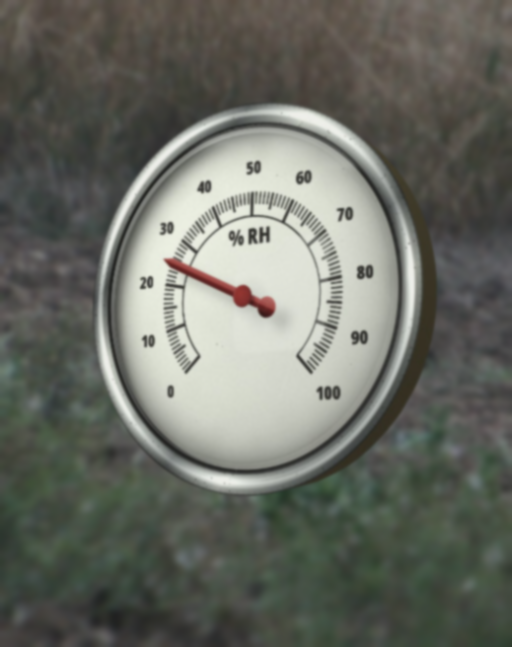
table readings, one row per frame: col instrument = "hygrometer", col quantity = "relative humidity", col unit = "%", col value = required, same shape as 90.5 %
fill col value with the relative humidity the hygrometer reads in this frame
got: 25 %
